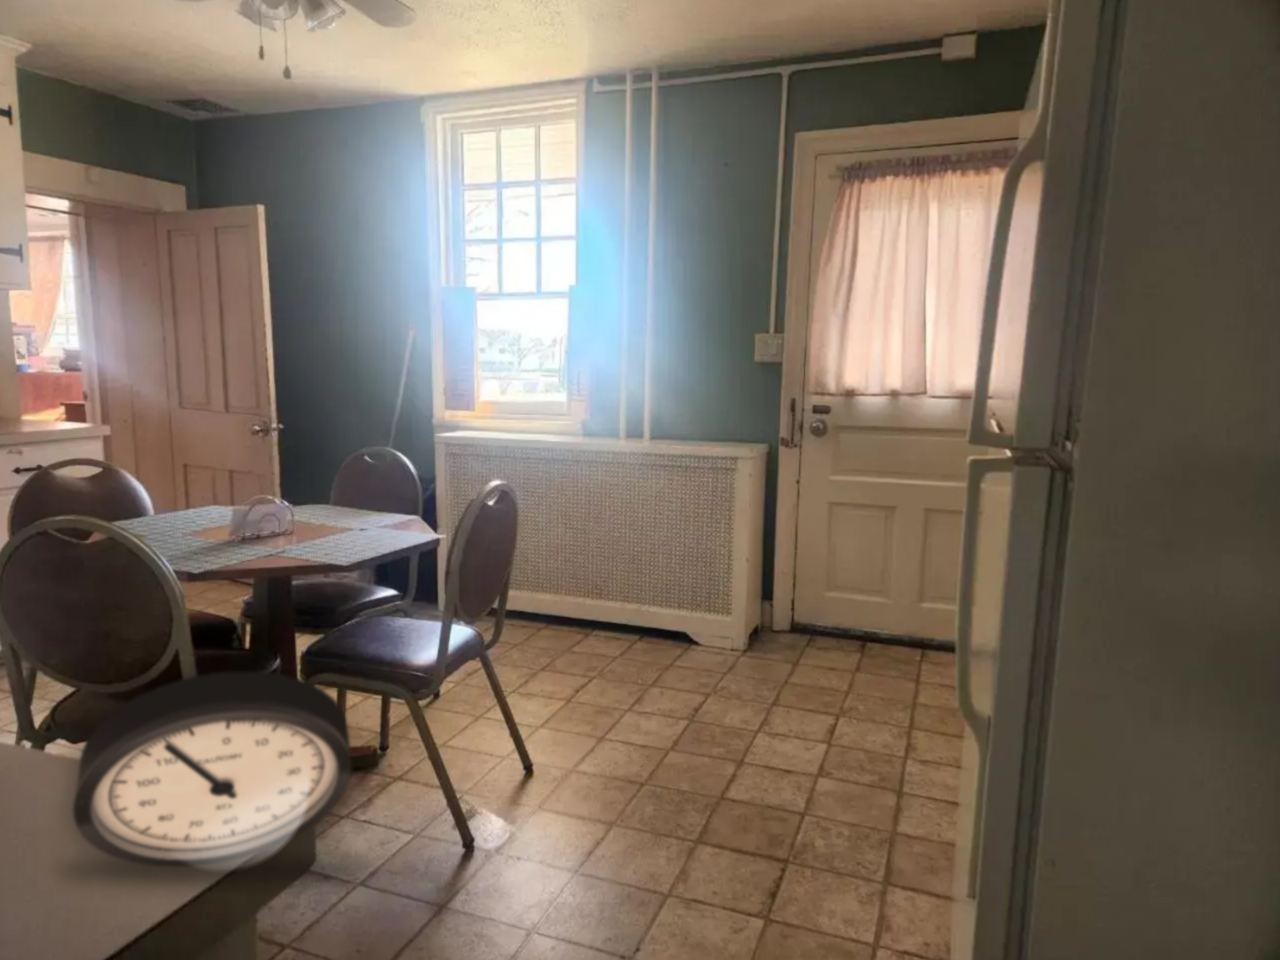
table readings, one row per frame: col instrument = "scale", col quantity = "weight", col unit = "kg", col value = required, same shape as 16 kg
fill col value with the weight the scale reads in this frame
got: 115 kg
